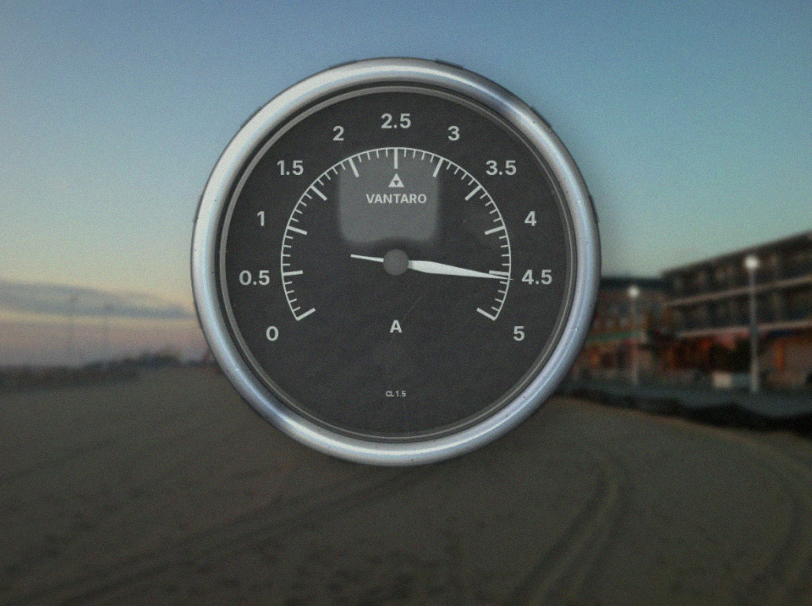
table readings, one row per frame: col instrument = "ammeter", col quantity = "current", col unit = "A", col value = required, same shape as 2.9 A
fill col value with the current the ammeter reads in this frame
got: 4.55 A
